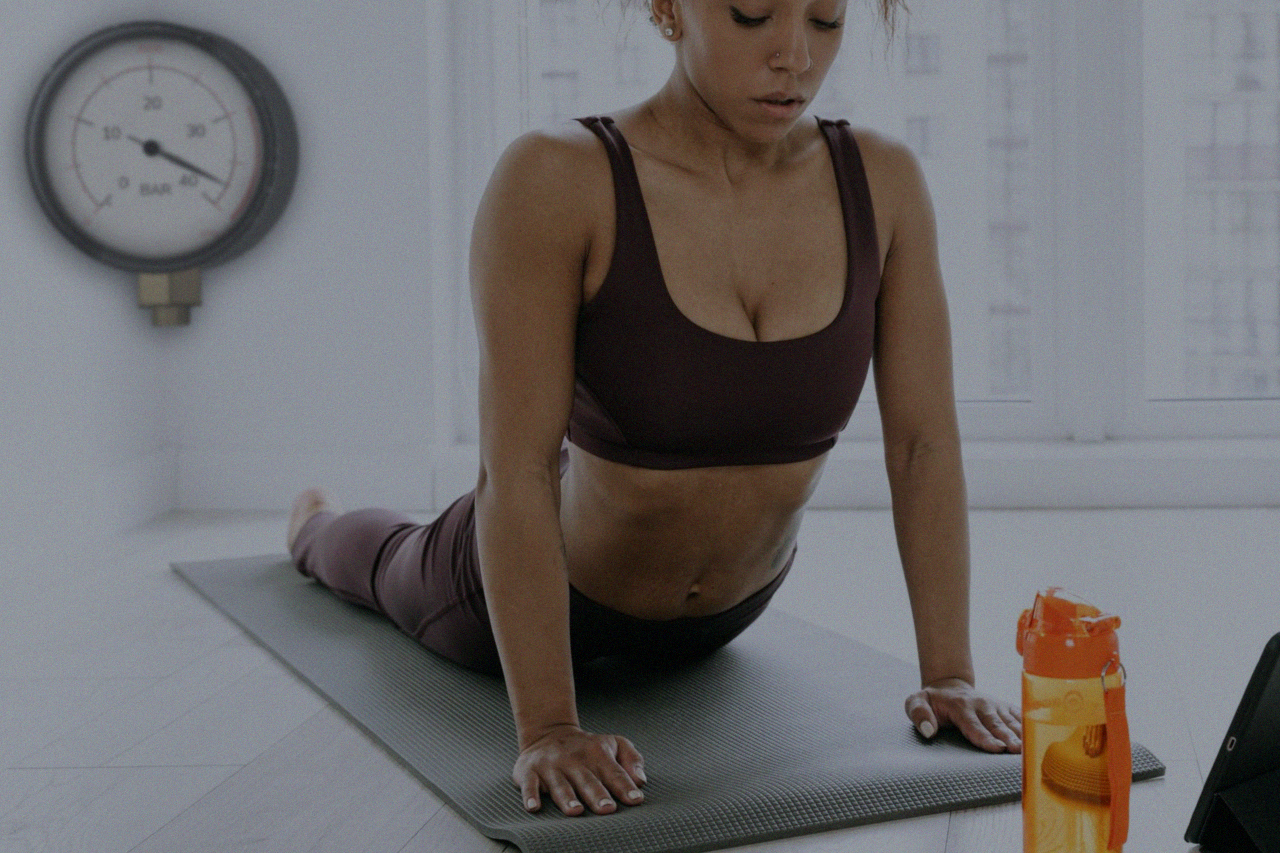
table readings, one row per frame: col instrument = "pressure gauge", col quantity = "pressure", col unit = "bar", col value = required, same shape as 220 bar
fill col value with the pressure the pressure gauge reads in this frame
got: 37.5 bar
